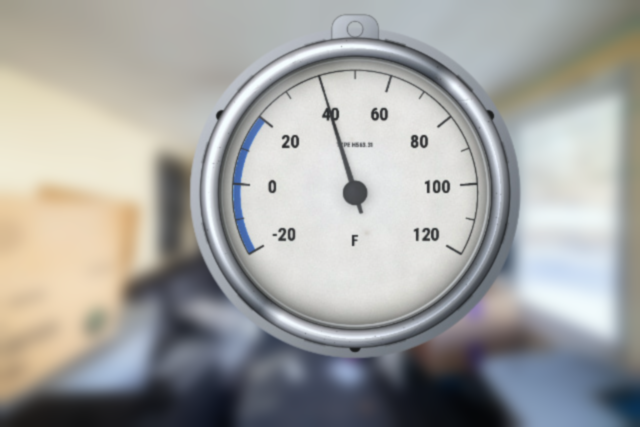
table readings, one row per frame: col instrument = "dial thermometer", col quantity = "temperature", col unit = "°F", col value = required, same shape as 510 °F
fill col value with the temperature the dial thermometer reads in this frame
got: 40 °F
